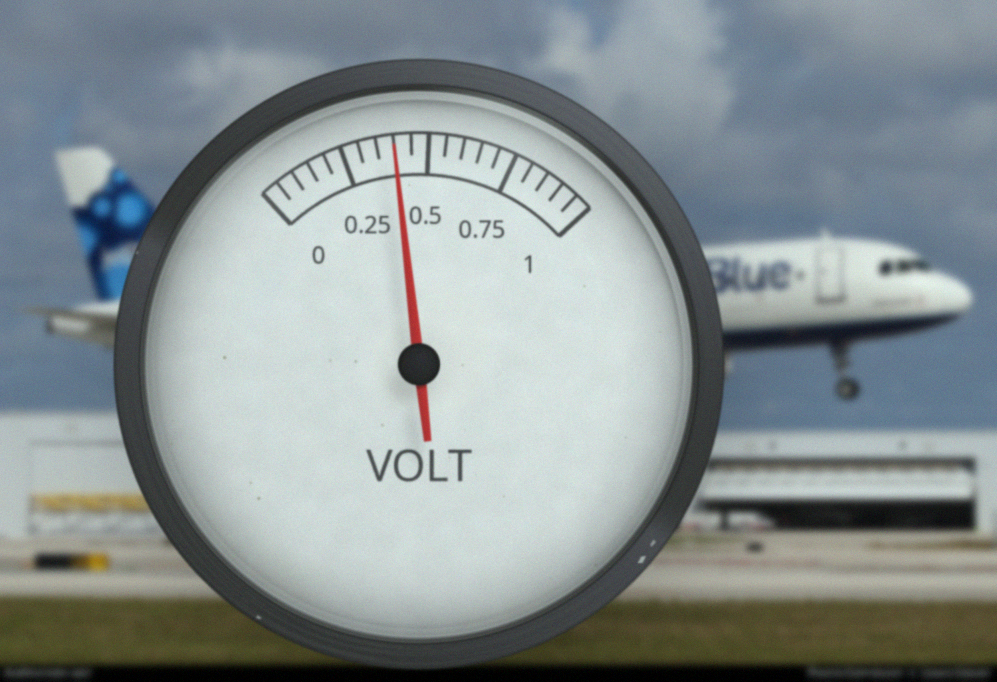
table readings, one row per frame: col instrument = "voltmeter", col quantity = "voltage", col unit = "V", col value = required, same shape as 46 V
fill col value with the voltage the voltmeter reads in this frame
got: 0.4 V
